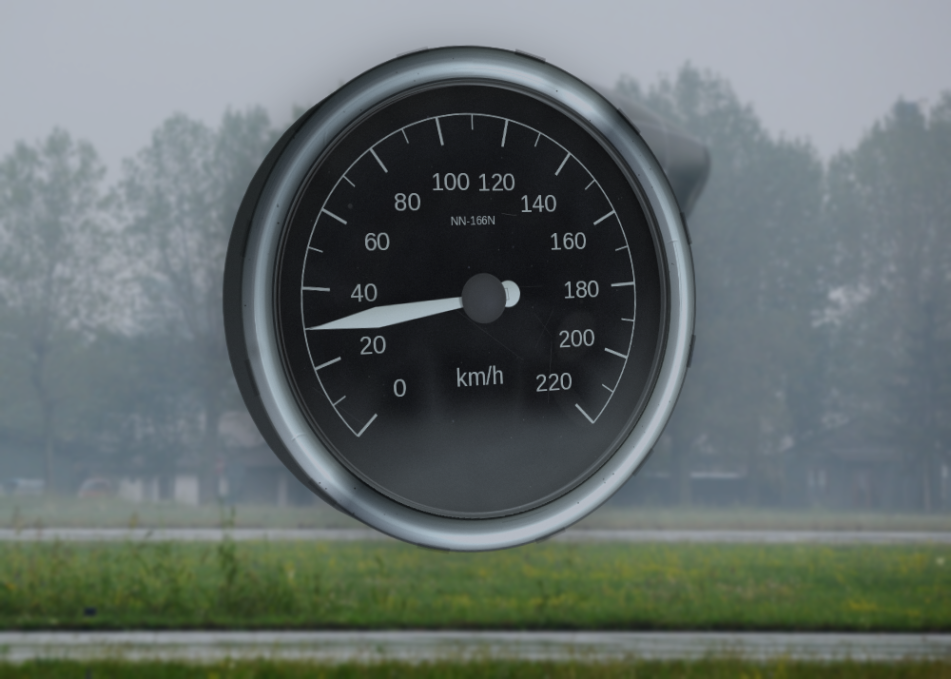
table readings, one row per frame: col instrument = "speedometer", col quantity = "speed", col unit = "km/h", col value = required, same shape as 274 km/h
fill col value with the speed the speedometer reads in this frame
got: 30 km/h
